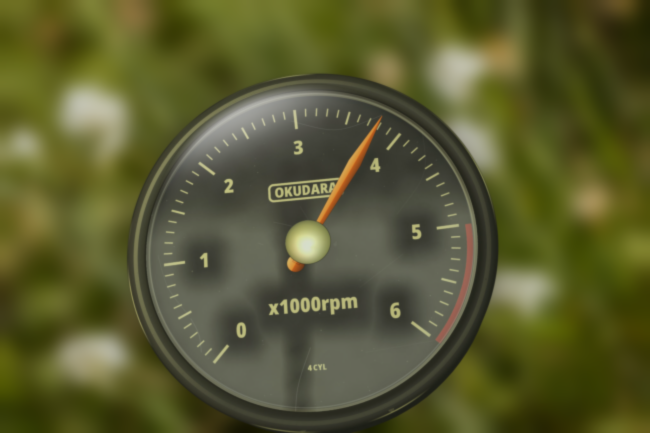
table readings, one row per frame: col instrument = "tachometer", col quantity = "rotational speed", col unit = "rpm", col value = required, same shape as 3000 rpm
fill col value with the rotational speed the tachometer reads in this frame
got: 3800 rpm
